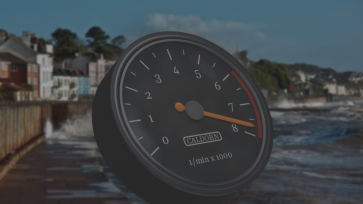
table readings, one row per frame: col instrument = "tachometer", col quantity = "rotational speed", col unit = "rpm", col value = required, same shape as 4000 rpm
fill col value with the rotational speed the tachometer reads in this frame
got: 7750 rpm
